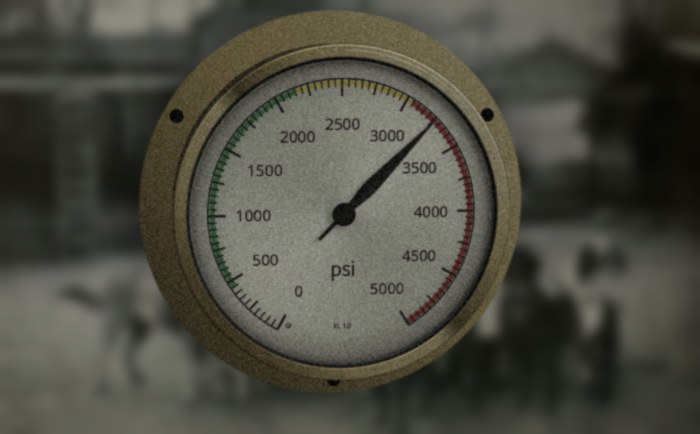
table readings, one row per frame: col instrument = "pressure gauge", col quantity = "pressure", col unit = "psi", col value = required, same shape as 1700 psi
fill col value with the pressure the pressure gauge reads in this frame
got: 3250 psi
